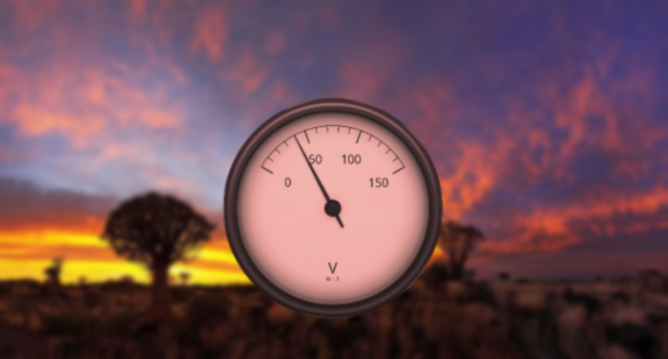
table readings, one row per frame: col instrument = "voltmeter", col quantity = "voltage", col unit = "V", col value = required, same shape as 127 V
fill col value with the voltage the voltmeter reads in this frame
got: 40 V
